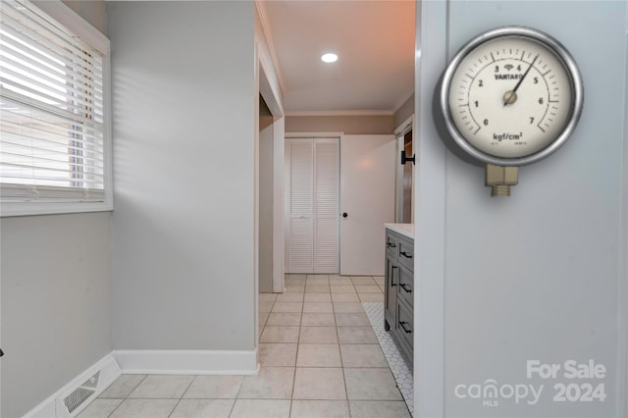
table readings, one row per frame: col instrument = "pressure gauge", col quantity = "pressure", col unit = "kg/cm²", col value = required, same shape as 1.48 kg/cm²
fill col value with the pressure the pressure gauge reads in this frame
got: 4.4 kg/cm²
